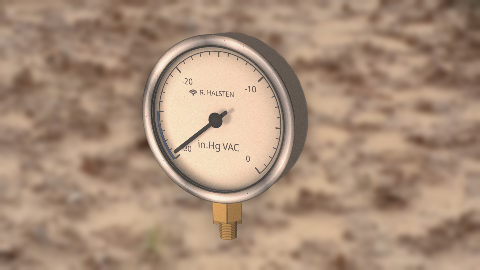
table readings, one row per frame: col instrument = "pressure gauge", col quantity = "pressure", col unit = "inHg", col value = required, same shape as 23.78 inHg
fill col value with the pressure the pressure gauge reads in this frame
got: -29.5 inHg
